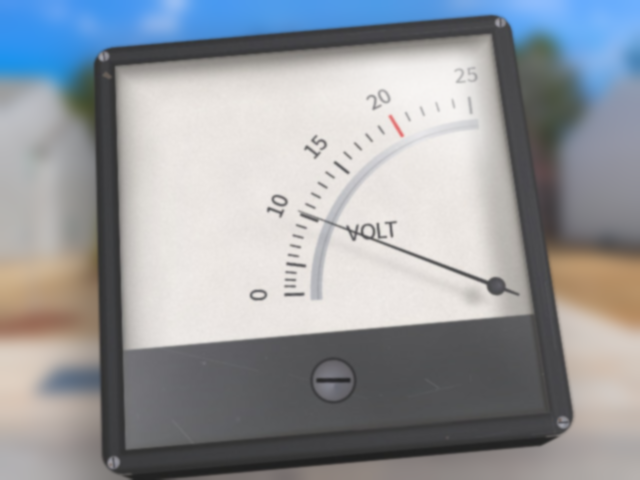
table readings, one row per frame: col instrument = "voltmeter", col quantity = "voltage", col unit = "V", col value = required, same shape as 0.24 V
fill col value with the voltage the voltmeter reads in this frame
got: 10 V
